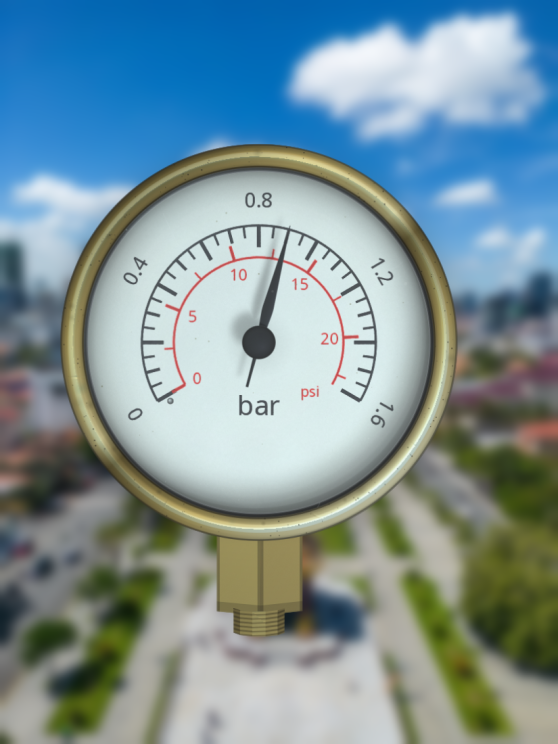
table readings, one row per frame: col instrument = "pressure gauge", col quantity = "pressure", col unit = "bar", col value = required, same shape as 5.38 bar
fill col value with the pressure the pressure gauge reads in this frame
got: 0.9 bar
